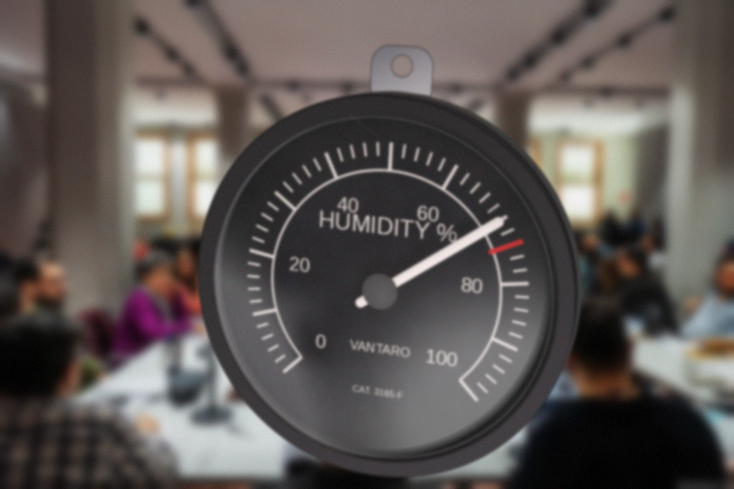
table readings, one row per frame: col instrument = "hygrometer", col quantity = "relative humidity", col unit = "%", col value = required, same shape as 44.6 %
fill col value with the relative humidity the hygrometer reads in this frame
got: 70 %
